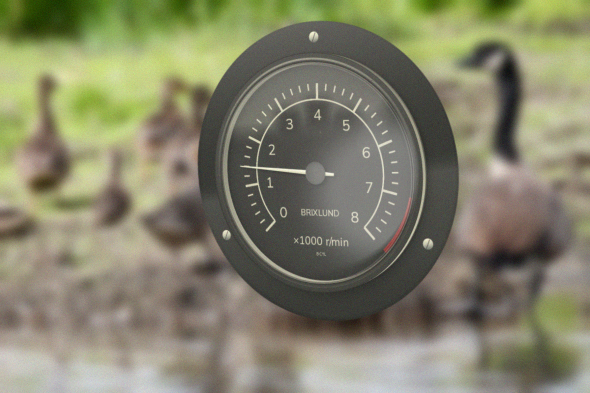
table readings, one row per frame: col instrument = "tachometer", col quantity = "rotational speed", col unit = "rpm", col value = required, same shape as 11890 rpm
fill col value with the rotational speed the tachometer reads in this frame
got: 1400 rpm
